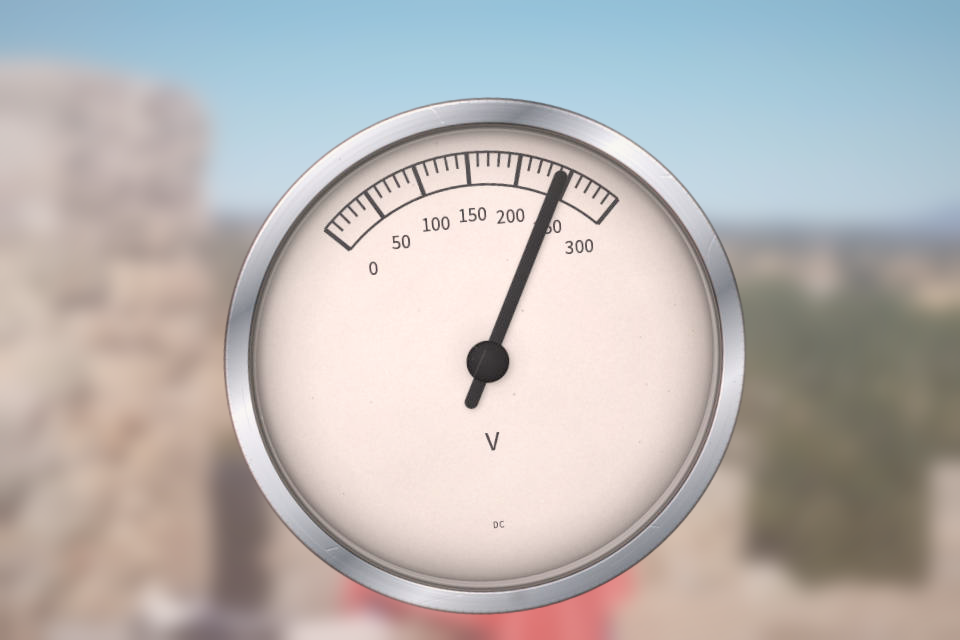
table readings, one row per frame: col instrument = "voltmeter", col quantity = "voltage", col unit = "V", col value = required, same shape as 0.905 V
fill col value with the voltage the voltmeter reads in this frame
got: 240 V
